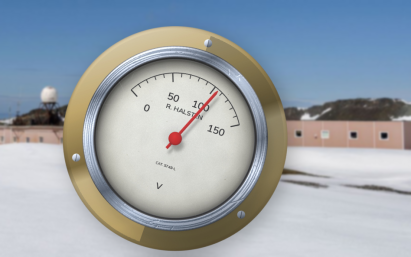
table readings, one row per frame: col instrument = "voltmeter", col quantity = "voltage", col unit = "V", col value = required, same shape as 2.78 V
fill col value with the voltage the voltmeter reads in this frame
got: 105 V
